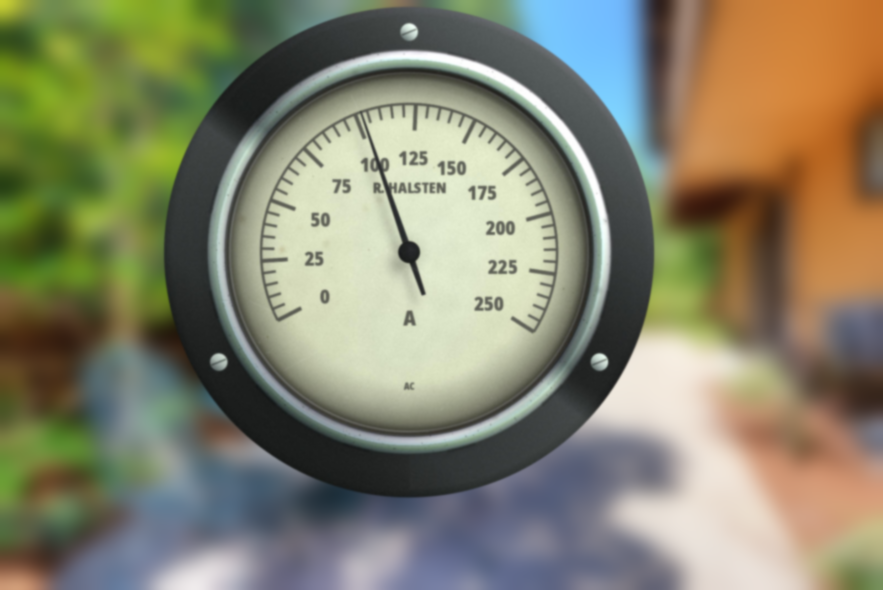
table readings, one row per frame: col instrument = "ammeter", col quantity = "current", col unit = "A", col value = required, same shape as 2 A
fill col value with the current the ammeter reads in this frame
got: 102.5 A
